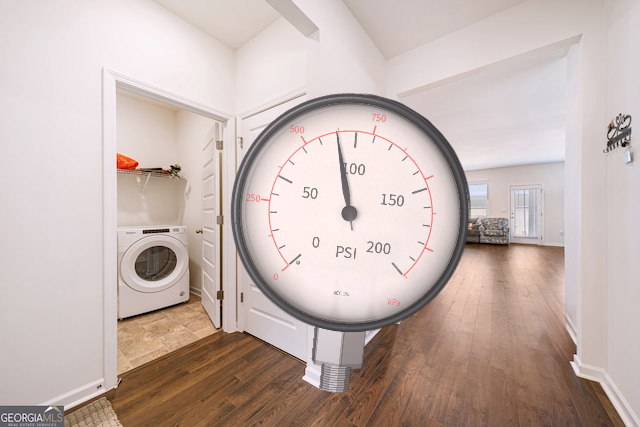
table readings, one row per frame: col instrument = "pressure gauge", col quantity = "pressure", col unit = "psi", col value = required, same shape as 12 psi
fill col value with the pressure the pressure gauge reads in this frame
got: 90 psi
